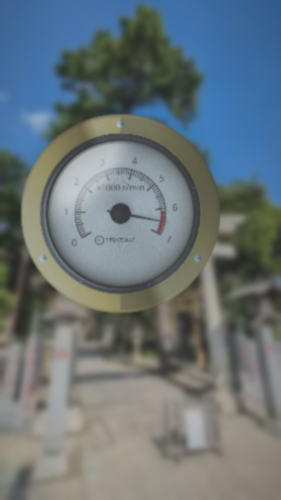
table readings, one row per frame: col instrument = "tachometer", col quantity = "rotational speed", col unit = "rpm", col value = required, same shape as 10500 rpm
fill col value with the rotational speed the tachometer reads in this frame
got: 6500 rpm
